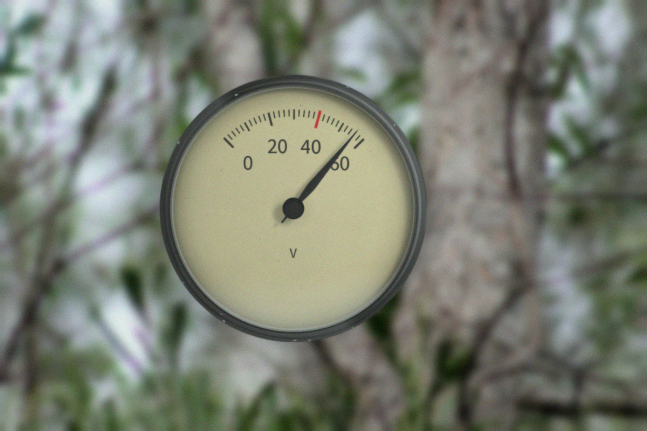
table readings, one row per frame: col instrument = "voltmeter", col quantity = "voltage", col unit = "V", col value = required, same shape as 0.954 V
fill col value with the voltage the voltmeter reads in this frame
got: 56 V
